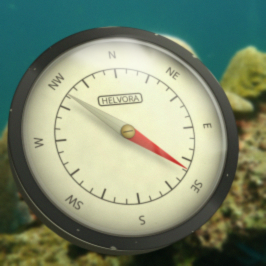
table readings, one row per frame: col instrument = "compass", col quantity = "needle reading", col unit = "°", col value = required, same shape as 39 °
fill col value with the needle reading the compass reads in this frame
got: 130 °
